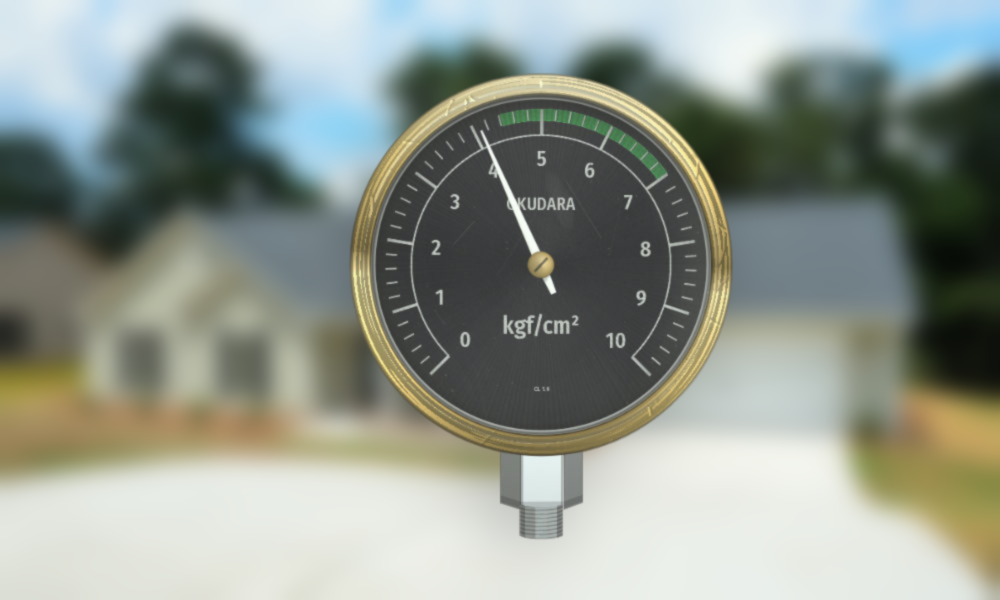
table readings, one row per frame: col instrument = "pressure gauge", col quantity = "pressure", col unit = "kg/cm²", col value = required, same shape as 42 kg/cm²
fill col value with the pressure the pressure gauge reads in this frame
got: 4.1 kg/cm²
